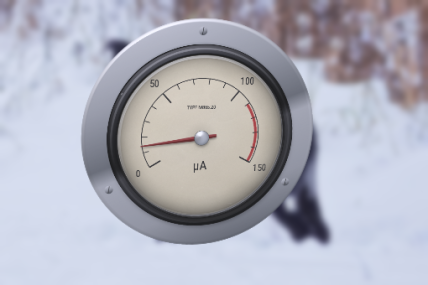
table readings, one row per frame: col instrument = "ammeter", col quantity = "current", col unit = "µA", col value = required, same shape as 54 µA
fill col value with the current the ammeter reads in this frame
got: 15 µA
